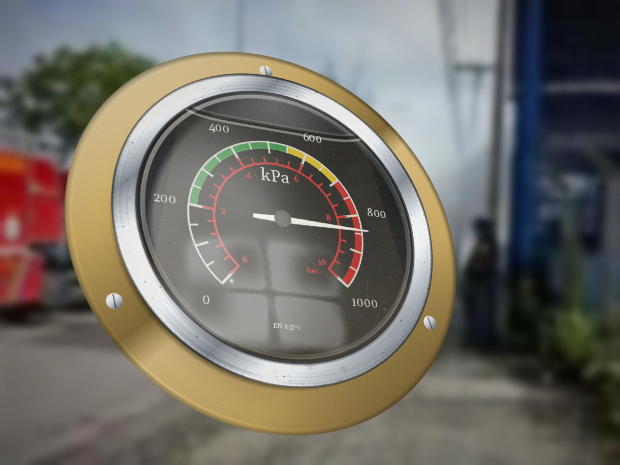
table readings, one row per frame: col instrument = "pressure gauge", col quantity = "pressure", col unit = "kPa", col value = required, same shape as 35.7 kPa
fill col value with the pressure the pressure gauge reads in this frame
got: 850 kPa
